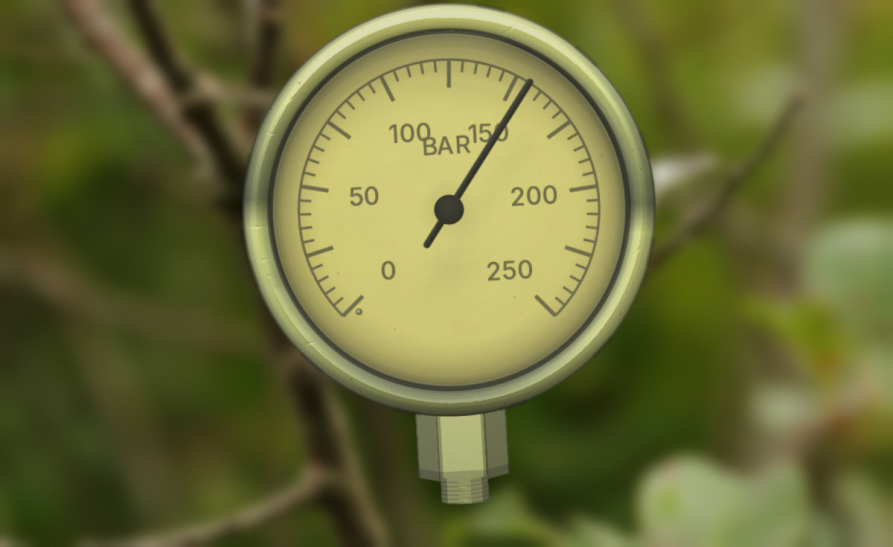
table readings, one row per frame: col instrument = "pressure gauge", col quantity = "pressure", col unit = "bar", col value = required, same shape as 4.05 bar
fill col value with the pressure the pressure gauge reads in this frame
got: 155 bar
